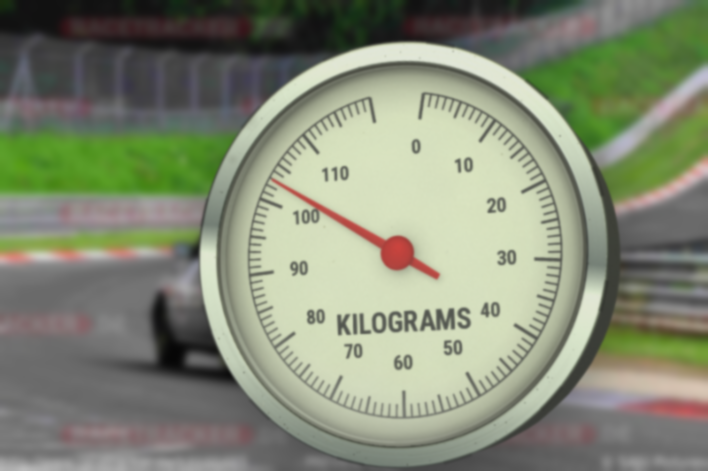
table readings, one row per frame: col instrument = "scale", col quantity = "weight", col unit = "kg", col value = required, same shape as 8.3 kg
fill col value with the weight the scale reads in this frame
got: 103 kg
